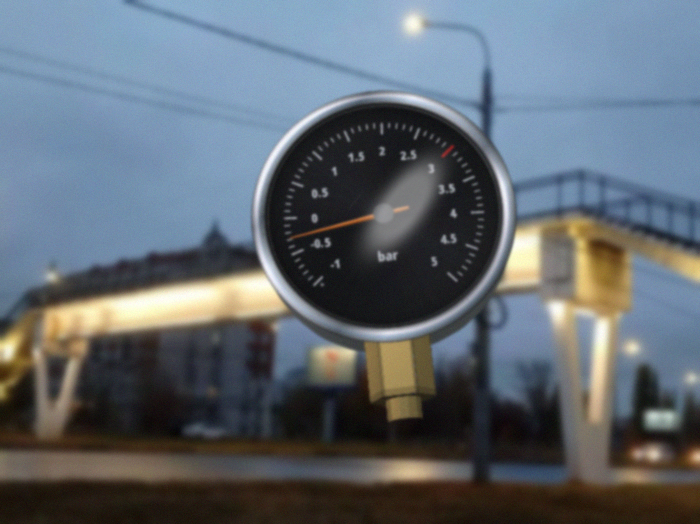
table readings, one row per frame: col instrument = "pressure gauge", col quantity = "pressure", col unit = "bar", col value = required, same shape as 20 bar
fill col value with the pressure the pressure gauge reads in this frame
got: -0.3 bar
